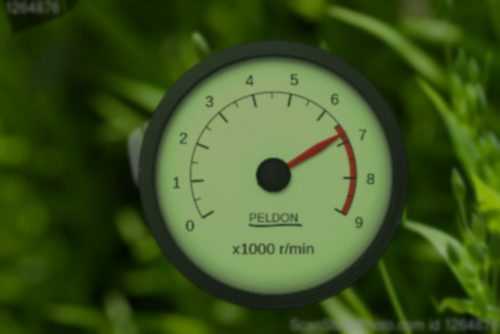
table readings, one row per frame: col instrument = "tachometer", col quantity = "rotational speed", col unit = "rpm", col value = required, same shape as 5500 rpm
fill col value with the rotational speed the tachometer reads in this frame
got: 6750 rpm
